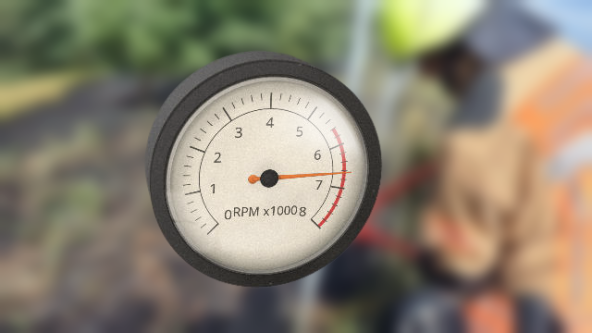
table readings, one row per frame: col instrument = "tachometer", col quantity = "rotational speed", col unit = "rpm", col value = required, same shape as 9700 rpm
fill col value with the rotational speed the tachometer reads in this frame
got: 6600 rpm
